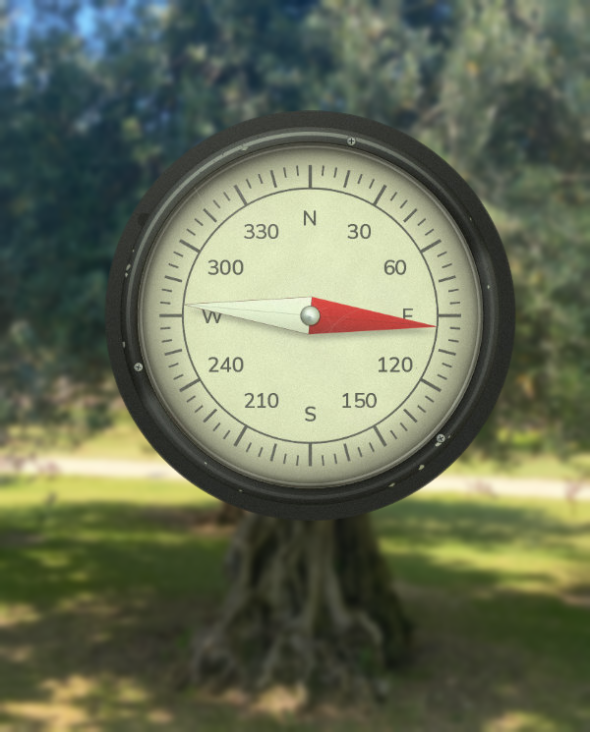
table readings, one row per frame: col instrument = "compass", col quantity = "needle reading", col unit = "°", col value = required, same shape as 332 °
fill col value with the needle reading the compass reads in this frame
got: 95 °
